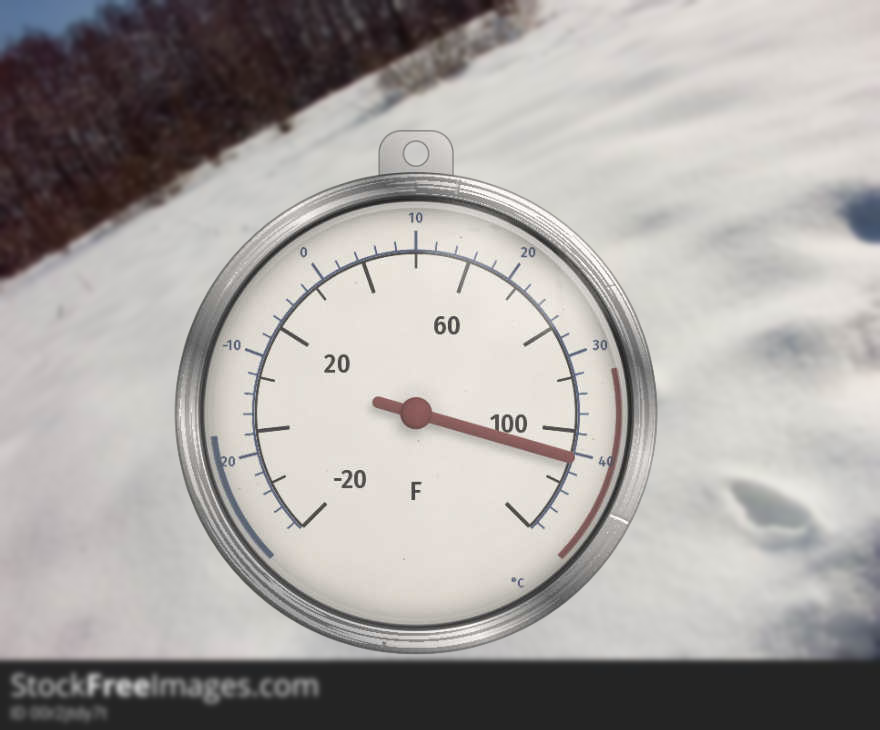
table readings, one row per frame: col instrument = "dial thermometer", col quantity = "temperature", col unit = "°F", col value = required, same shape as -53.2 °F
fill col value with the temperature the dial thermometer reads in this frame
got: 105 °F
